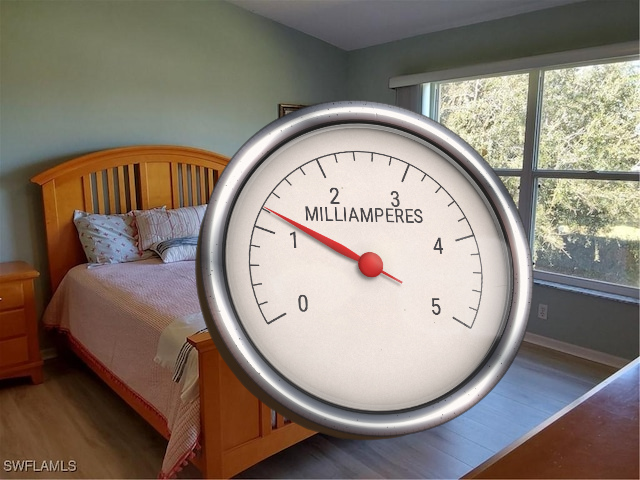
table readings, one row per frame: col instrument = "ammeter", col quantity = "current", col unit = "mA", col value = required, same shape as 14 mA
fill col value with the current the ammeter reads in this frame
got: 1.2 mA
